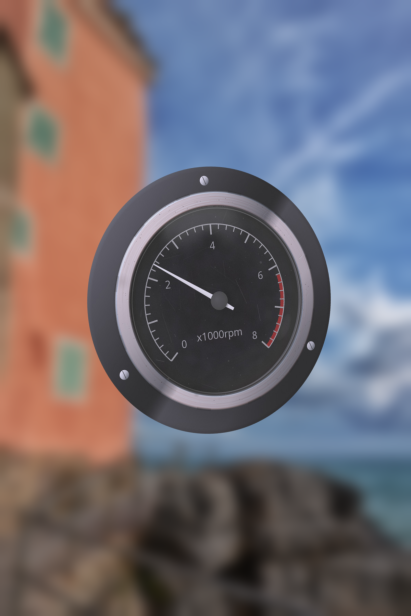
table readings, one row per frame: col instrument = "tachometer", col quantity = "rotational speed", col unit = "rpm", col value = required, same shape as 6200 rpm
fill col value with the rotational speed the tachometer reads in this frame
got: 2300 rpm
